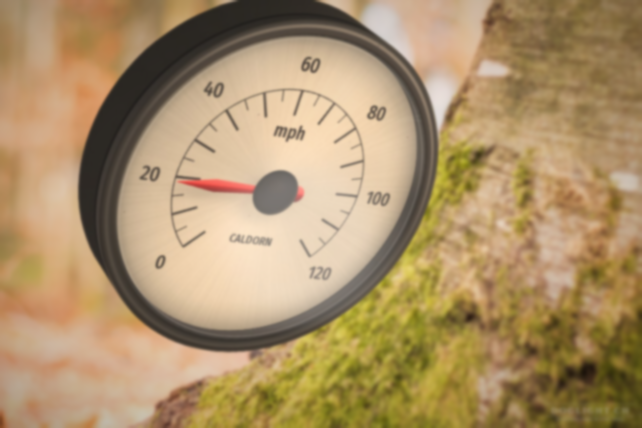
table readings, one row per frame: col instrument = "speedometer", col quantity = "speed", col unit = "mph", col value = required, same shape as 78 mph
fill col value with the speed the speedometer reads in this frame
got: 20 mph
